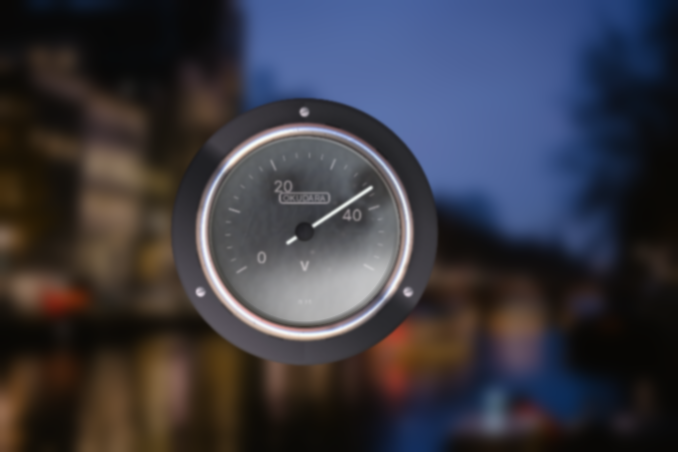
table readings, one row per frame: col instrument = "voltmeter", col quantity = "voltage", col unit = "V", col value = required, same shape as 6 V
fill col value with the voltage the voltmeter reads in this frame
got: 37 V
